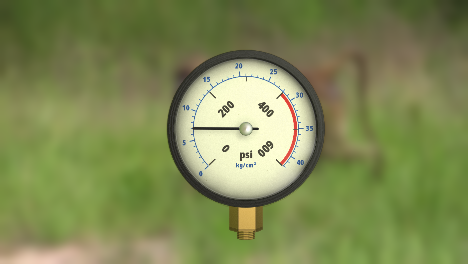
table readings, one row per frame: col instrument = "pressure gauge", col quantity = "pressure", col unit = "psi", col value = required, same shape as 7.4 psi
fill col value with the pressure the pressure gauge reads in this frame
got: 100 psi
